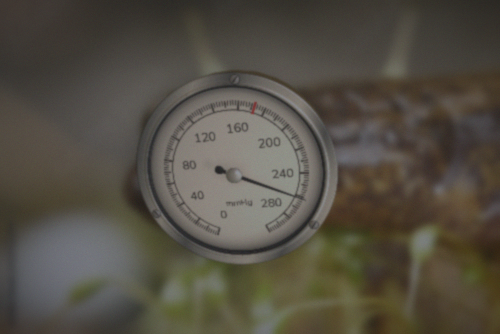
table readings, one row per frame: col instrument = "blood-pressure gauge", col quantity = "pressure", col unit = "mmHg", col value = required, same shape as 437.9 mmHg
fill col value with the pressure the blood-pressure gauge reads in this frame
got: 260 mmHg
